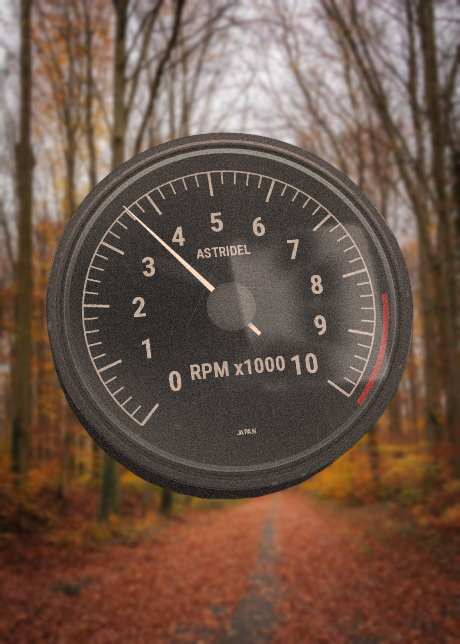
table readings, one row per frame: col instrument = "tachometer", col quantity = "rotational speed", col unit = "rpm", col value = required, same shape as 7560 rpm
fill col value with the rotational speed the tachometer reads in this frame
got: 3600 rpm
